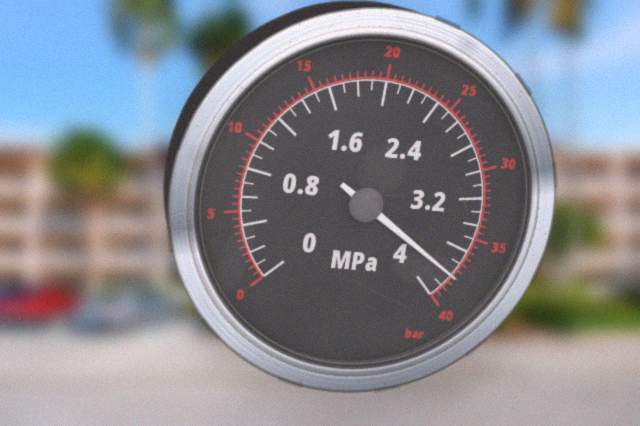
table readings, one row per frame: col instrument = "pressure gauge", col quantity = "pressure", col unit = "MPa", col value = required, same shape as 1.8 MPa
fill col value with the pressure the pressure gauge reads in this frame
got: 3.8 MPa
